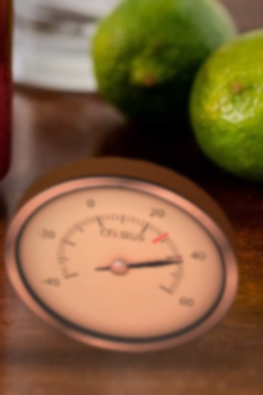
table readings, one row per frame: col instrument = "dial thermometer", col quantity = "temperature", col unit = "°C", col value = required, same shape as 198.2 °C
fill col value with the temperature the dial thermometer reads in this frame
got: 40 °C
